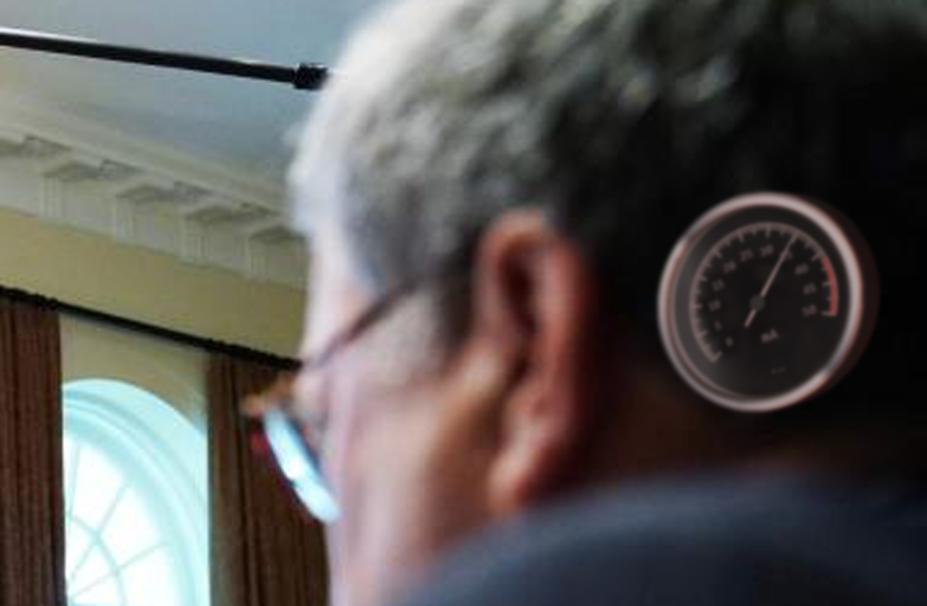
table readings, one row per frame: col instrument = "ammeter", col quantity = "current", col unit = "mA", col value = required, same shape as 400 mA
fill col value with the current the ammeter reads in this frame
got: 35 mA
